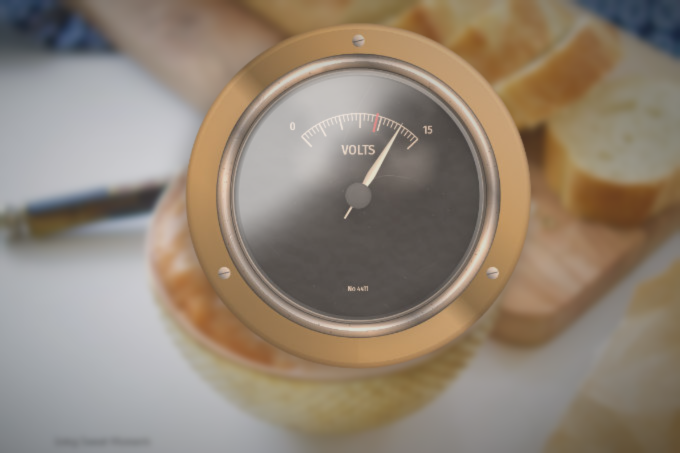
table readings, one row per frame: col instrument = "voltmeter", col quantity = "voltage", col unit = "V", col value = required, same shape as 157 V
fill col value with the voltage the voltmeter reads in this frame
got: 12.5 V
